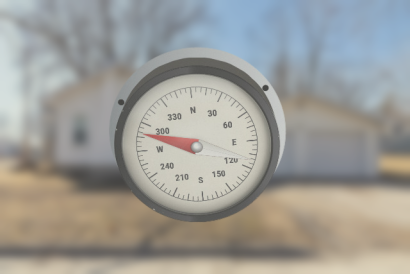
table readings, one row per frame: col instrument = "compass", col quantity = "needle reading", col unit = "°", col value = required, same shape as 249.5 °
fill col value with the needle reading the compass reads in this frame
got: 290 °
